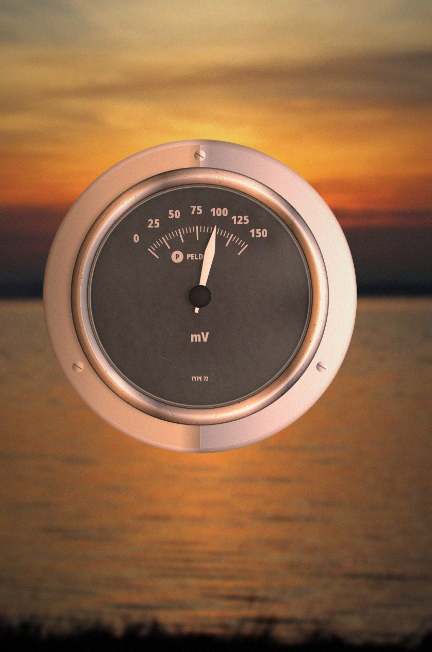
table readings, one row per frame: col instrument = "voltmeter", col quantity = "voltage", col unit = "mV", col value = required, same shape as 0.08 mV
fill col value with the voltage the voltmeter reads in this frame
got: 100 mV
